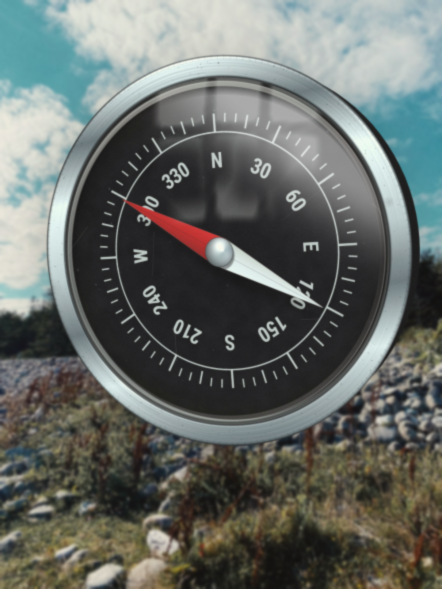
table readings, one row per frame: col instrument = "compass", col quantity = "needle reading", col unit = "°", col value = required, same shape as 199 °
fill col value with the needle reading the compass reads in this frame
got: 300 °
